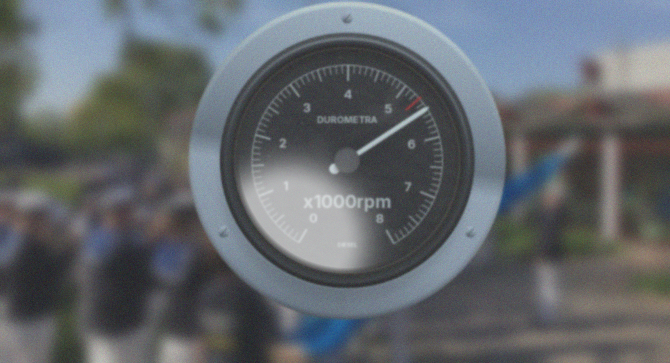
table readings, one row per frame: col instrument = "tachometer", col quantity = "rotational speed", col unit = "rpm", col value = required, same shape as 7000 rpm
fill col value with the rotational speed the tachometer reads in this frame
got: 5500 rpm
